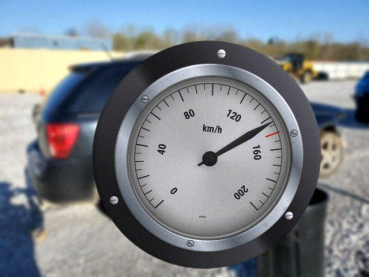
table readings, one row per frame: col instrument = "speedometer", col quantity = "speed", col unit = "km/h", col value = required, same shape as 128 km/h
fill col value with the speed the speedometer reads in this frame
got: 142.5 km/h
